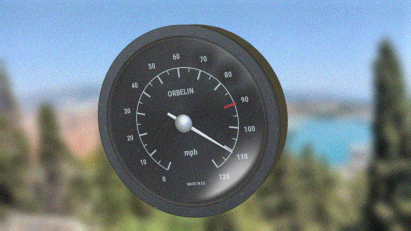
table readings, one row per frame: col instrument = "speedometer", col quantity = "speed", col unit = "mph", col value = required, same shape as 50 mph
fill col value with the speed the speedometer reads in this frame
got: 110 mph
